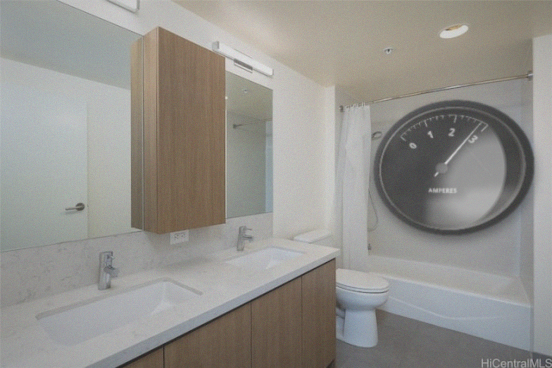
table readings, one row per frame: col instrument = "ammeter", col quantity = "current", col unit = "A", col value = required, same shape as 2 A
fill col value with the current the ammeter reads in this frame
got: 2.8 A
